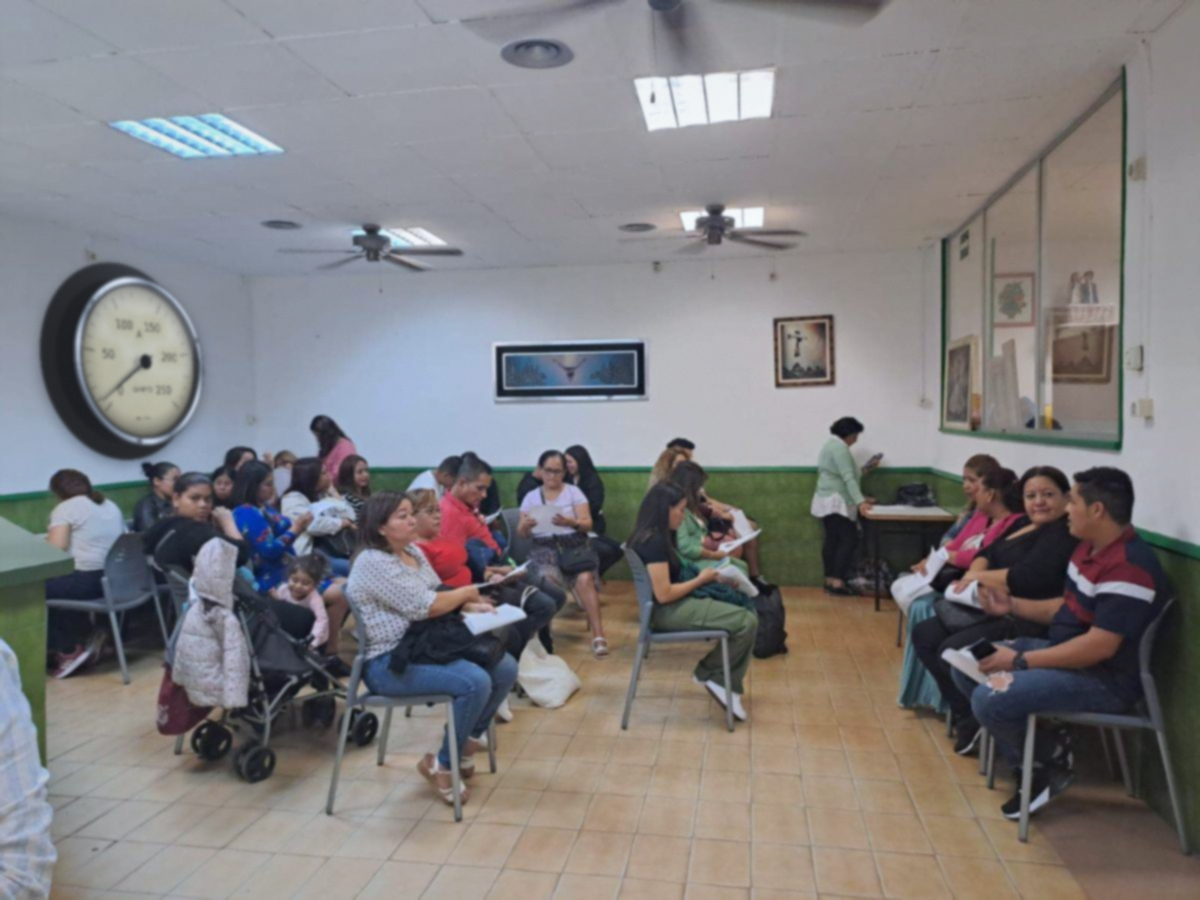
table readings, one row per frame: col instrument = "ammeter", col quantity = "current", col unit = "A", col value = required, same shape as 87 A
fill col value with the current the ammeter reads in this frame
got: 10 A
